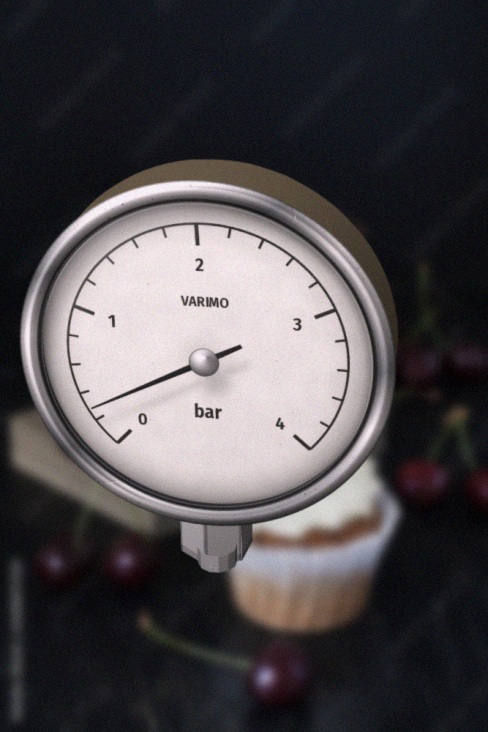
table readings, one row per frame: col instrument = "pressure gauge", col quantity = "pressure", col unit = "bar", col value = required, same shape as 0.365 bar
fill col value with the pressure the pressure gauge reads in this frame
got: 0.3 bar
